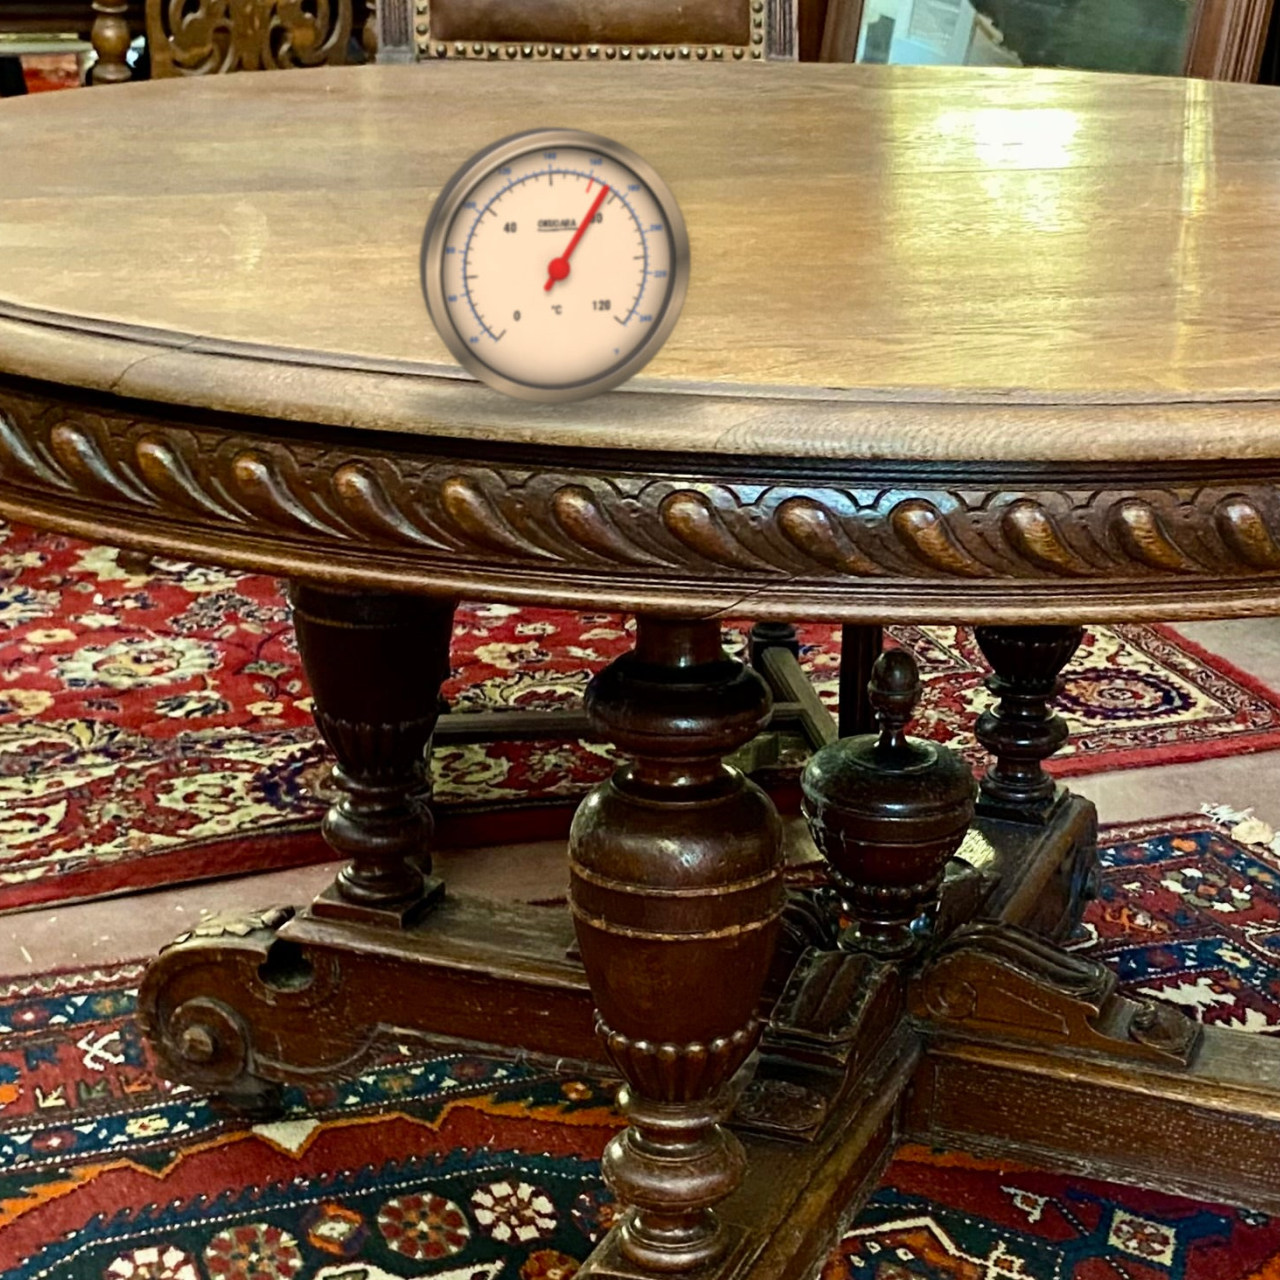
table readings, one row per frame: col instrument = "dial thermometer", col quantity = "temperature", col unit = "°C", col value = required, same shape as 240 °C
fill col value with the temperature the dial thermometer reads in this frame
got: 76 °C
